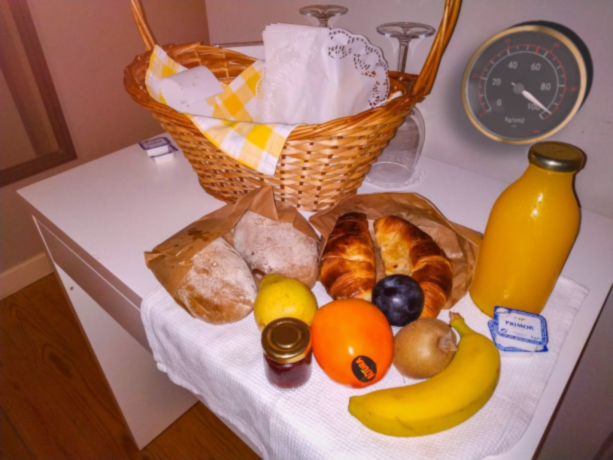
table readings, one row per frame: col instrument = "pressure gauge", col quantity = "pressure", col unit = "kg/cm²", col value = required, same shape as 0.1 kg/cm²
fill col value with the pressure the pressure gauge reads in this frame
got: 95 kg/cm²
